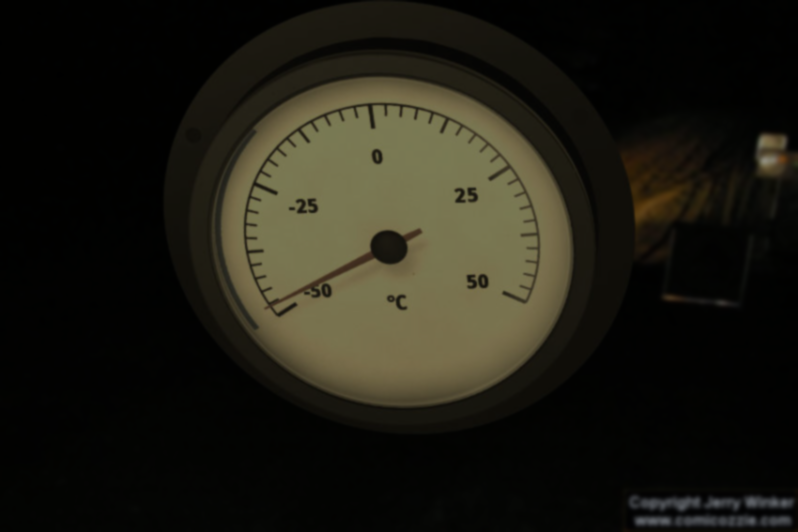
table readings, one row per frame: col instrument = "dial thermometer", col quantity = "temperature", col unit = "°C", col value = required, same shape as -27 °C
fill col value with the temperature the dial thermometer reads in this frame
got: -47.5 °C
